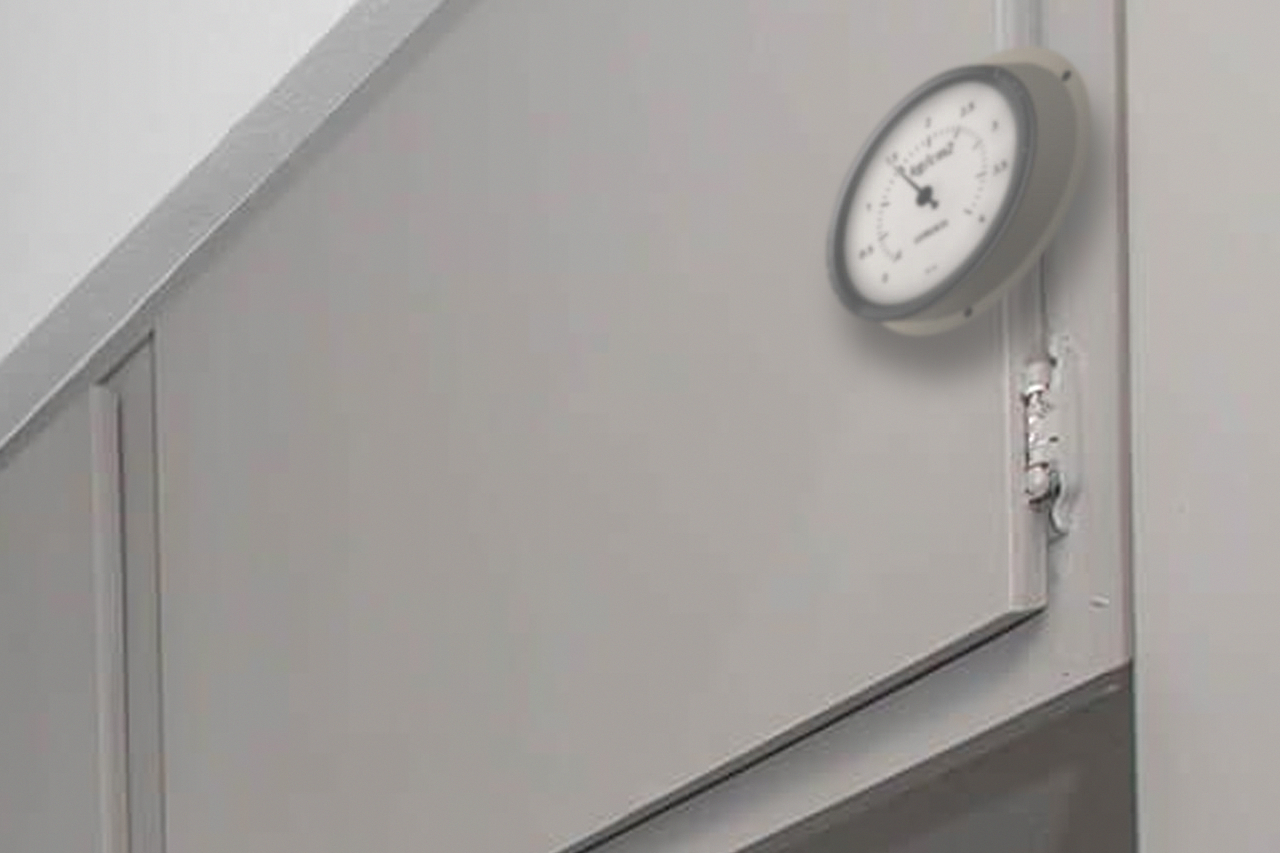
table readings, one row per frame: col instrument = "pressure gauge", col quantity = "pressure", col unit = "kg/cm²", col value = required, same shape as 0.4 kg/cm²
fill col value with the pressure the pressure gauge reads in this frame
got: 1.5 kg/cm²
